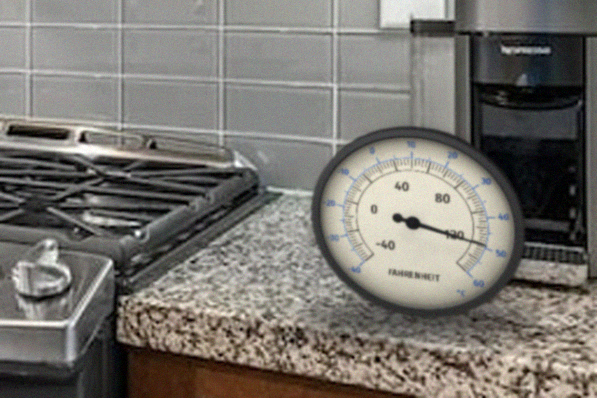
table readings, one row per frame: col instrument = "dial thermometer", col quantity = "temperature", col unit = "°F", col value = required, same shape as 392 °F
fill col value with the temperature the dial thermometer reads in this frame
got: 120 °F
